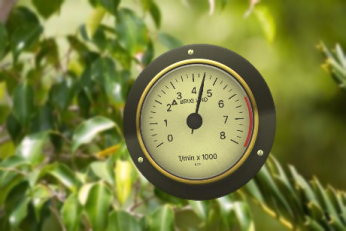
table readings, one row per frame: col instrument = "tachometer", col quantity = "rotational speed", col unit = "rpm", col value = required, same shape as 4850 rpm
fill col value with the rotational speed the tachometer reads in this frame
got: 4500 rpm
